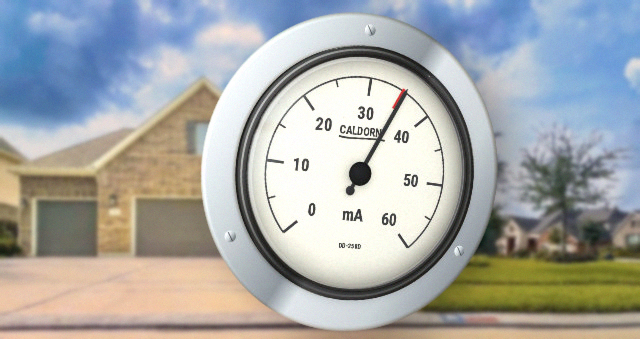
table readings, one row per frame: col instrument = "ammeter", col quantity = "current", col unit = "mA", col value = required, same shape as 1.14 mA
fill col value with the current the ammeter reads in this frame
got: 35 mA
